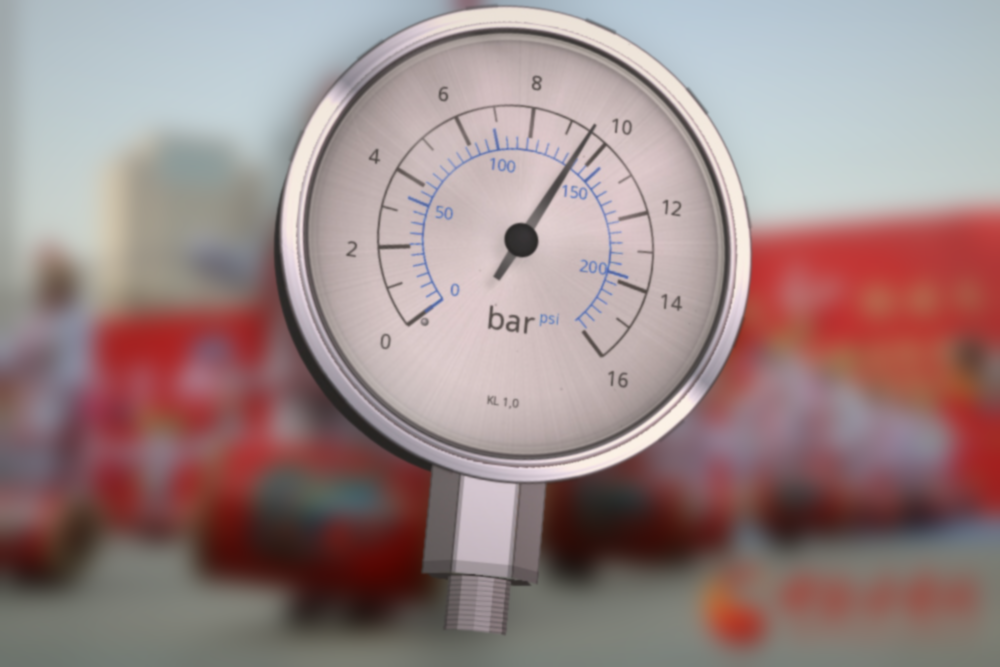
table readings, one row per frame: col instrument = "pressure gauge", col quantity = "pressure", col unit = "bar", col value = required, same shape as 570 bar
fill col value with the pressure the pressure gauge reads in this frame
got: 9.5 bar
